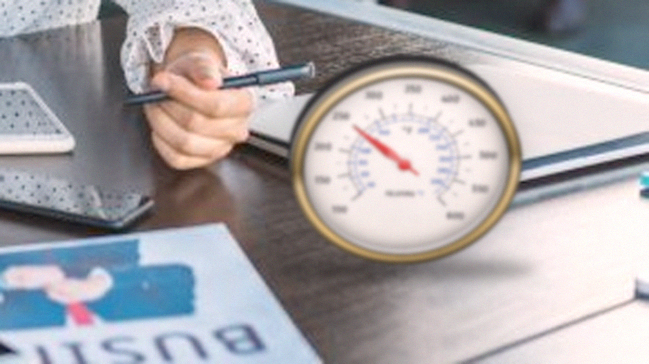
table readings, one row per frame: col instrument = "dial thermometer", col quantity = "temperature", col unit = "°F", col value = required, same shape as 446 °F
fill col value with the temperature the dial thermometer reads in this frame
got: 250 °F
